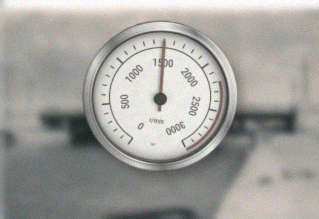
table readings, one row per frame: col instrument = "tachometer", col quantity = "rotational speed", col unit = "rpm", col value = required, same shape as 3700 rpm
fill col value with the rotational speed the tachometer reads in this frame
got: 1500 rpm
